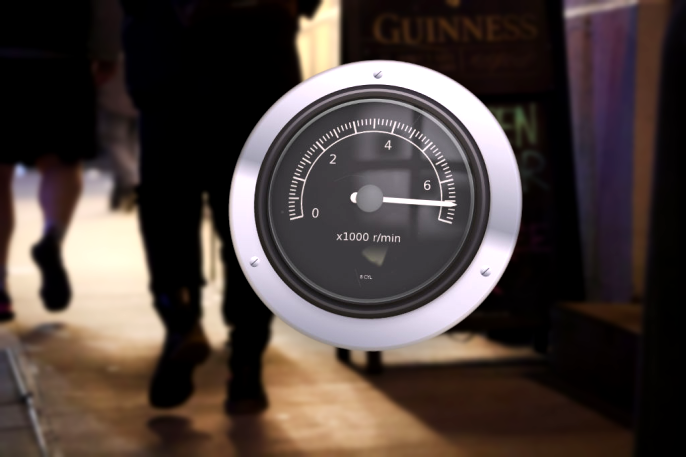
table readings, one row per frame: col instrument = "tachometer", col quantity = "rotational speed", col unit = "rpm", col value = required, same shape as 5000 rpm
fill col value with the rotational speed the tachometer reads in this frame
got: 6600 rpm
